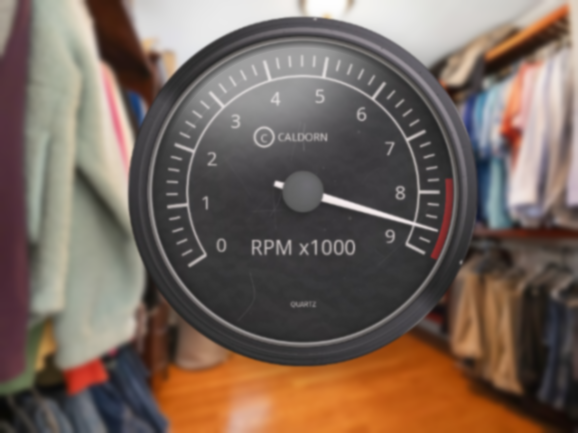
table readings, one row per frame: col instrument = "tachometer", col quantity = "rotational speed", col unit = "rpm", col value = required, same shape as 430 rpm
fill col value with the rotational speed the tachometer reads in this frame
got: 8600 rpm
